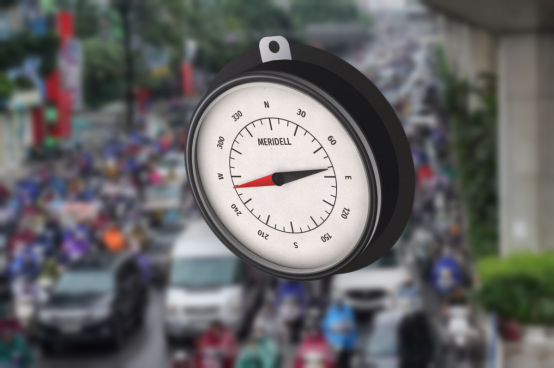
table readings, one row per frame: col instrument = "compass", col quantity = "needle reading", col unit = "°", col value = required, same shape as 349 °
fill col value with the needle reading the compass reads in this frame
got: 260 °
